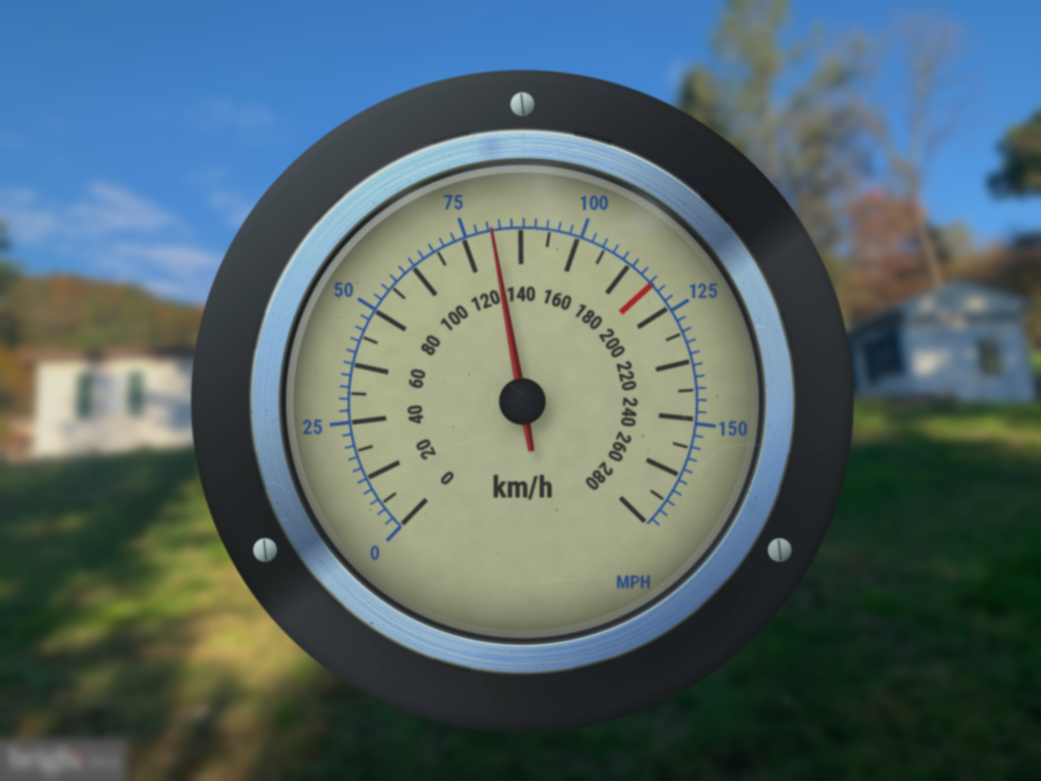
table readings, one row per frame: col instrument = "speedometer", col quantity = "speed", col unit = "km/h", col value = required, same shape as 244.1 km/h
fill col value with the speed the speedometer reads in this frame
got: 130 km/h
